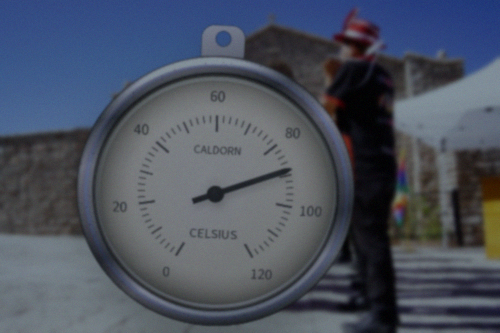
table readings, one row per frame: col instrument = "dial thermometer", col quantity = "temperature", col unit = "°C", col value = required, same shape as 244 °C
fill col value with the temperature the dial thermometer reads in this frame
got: 88 °C
